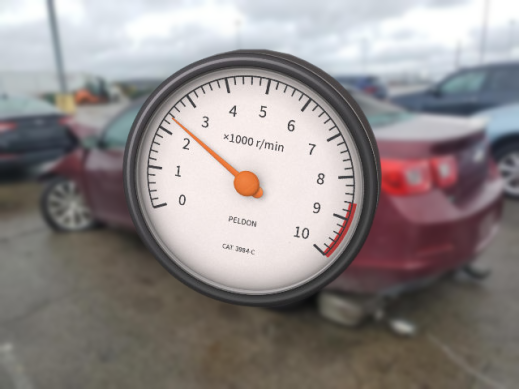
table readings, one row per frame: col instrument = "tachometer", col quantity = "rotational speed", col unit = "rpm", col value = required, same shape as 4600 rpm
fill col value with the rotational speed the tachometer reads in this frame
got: 2400 rpm
